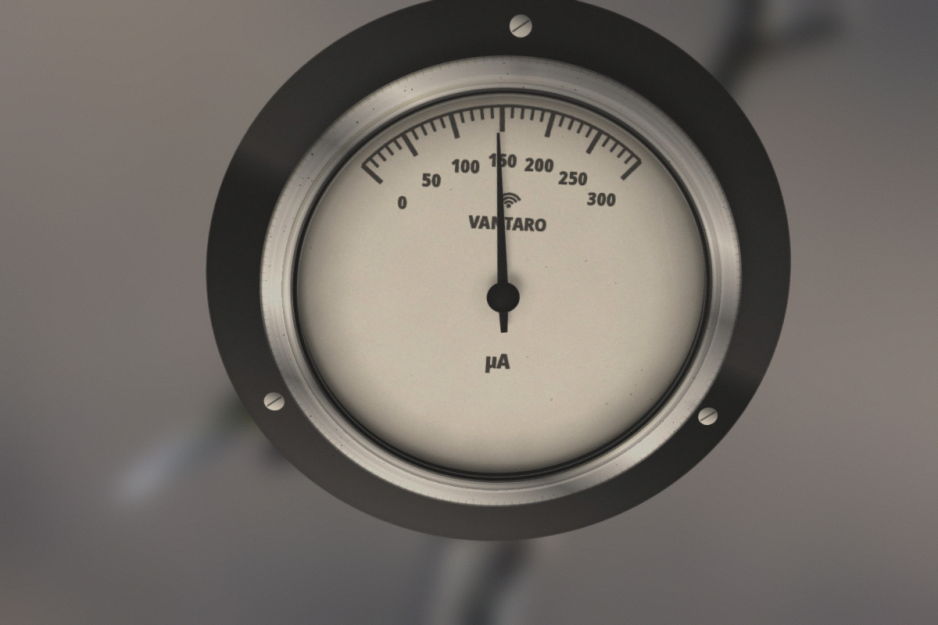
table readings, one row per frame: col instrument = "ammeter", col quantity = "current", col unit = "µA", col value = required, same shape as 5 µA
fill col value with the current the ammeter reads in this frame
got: 145 µA
